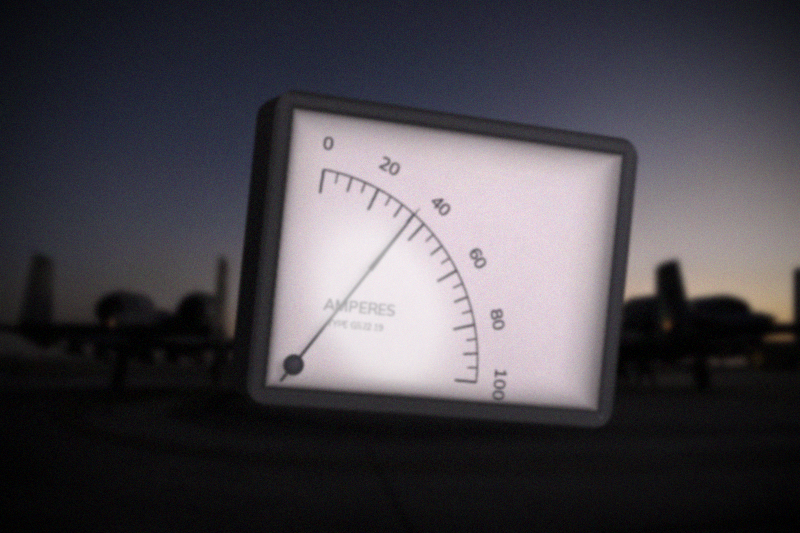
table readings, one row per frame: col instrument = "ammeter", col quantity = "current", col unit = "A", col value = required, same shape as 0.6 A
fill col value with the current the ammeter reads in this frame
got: 35 A
